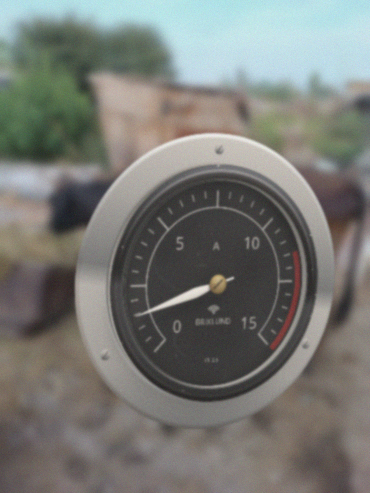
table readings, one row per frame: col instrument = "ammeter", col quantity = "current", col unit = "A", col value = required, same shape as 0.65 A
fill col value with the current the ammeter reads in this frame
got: 1.5 A
